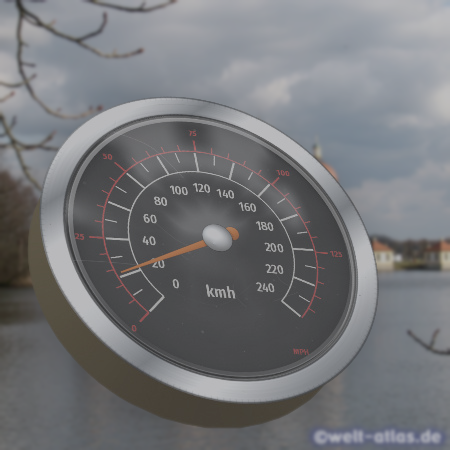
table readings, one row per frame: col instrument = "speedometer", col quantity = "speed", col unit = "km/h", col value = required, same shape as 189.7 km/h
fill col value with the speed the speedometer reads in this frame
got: 20 km/h
